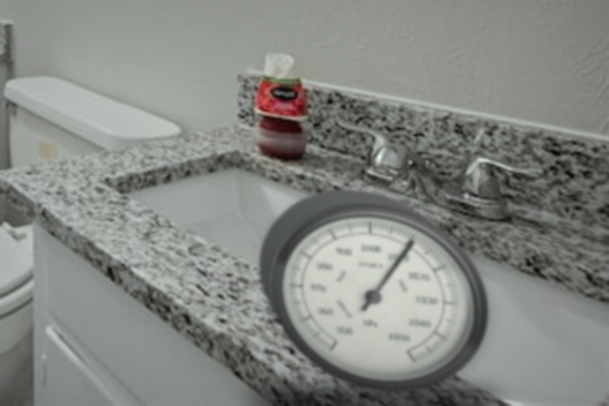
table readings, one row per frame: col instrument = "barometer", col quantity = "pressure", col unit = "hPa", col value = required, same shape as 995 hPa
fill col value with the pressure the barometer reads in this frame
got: 1010 hPa
